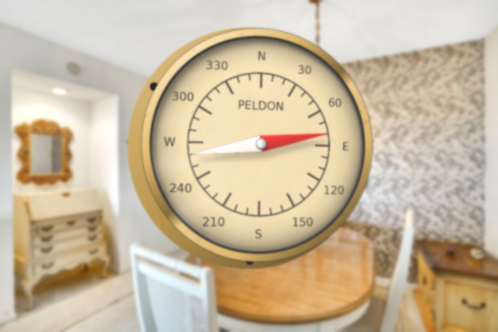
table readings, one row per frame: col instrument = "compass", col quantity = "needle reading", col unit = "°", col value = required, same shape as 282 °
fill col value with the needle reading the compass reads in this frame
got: 80 °
